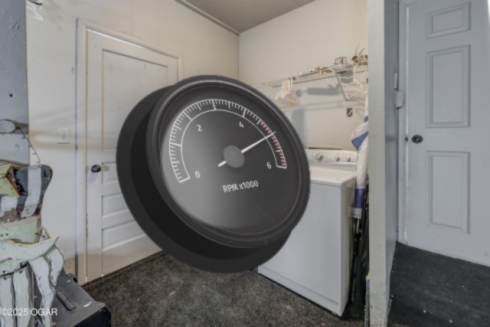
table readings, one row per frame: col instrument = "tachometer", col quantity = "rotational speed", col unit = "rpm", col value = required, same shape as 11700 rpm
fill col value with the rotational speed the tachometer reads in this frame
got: 5000 rpm
